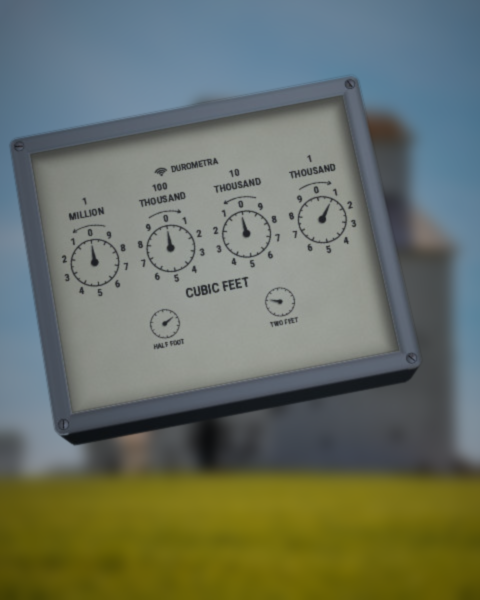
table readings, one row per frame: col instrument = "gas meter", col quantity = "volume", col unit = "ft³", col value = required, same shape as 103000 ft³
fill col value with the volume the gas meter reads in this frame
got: 100 ft³
